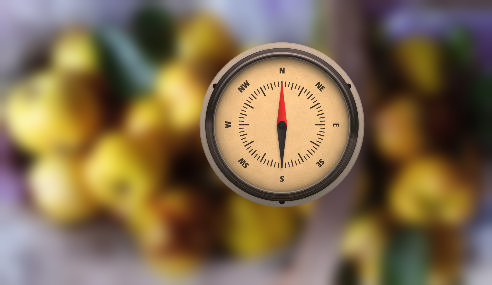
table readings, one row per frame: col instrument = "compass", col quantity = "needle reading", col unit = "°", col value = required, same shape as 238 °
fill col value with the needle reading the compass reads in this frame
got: 0 °
